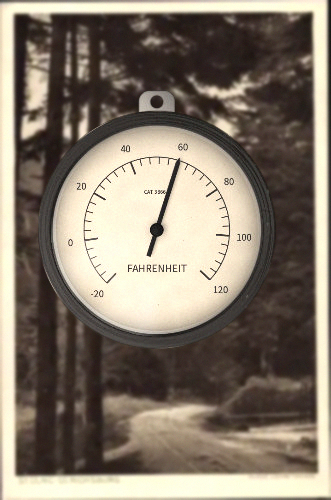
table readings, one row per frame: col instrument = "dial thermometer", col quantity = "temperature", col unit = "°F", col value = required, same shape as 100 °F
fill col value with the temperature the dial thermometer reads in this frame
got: 60 °F
